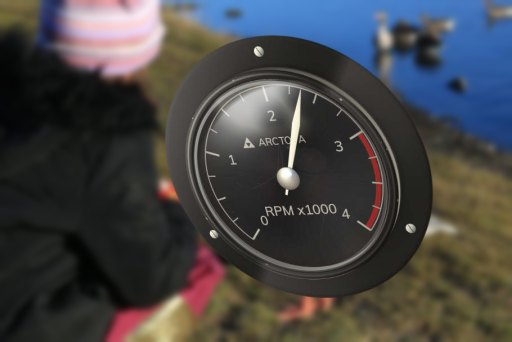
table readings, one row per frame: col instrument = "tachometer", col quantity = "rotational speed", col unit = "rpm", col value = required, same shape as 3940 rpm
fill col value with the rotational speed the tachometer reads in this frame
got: 2375 rpm
